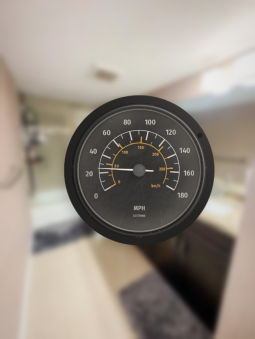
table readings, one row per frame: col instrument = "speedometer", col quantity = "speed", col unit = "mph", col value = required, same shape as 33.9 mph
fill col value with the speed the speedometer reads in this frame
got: 25 mph
